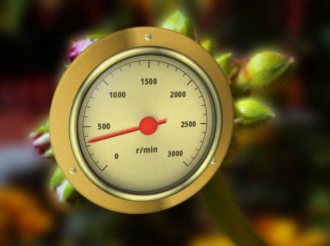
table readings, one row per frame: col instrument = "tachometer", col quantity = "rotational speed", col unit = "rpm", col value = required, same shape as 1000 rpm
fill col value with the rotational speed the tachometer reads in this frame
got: 350 rpm
